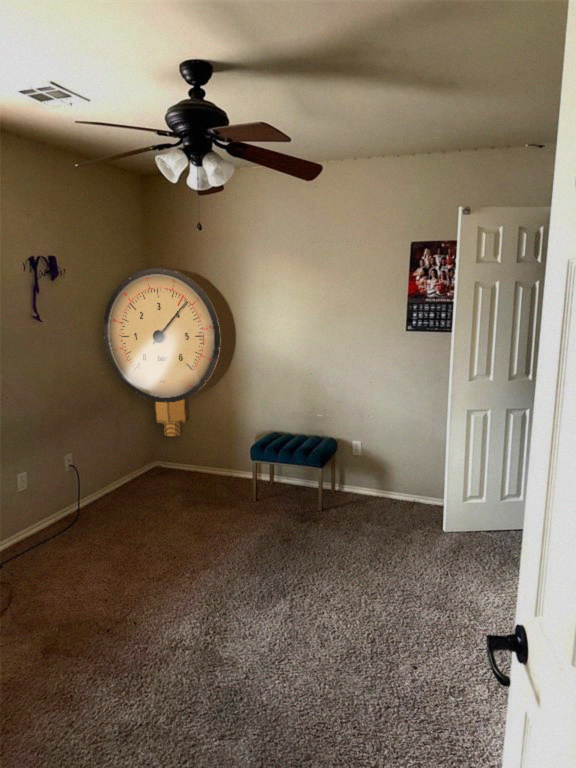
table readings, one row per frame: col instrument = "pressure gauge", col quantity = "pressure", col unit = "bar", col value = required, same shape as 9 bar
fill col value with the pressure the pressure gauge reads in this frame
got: 4 bar
